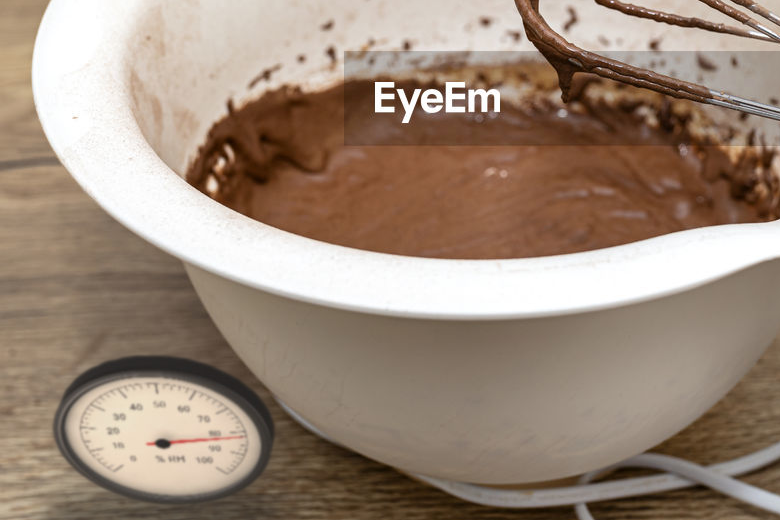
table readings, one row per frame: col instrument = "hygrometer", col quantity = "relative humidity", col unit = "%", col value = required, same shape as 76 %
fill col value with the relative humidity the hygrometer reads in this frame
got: 80 %
